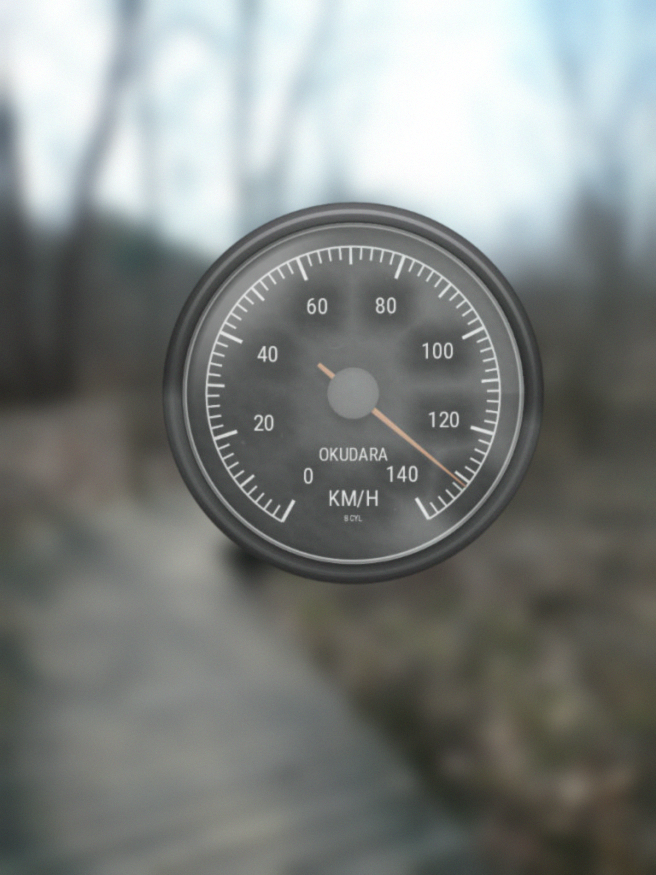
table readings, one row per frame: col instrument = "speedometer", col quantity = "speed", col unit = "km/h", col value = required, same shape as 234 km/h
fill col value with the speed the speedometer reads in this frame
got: 131 km/h
